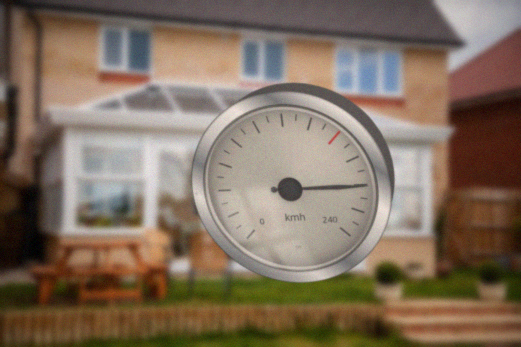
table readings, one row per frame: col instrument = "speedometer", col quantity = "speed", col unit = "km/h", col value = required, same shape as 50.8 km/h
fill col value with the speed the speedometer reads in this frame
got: 200 km/h
